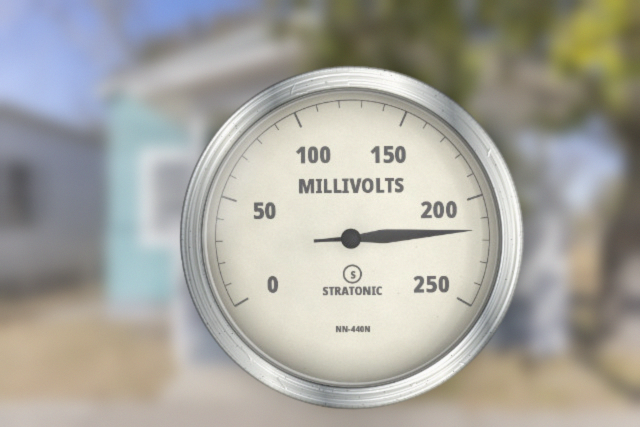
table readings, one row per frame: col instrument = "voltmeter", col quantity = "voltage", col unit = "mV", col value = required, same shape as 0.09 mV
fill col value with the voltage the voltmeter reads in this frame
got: 215 mV
